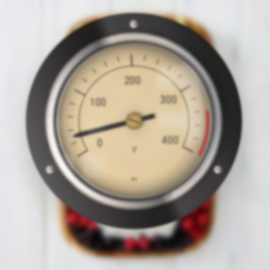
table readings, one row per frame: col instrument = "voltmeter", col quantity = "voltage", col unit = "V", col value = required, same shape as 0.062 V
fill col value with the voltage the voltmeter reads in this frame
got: 30 V
